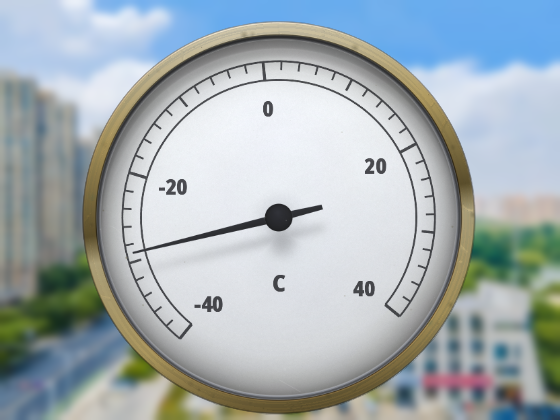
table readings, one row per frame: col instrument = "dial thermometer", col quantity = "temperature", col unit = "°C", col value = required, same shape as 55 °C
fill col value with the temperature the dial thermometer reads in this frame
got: -29 °C
